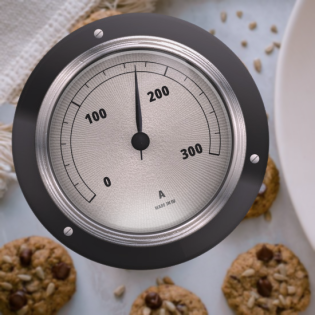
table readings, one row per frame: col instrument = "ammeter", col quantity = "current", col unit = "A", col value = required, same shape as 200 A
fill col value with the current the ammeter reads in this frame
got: 170 A
